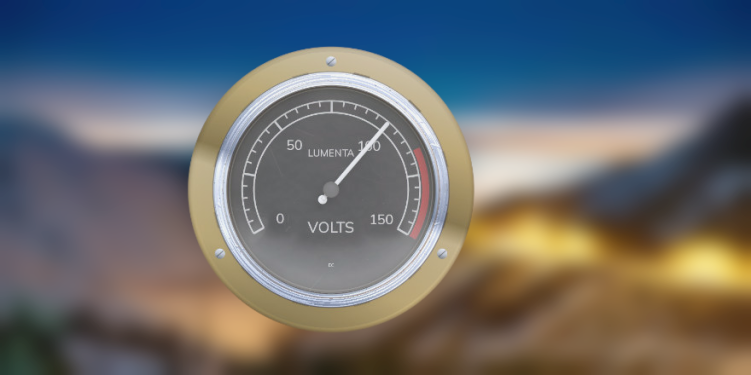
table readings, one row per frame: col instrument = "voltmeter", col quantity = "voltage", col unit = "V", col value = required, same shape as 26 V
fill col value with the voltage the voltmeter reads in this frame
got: 100 V
